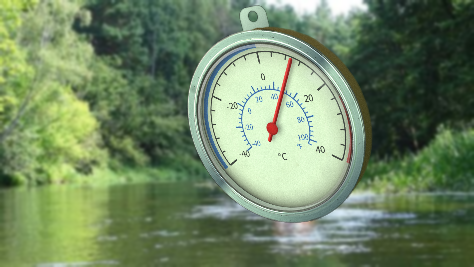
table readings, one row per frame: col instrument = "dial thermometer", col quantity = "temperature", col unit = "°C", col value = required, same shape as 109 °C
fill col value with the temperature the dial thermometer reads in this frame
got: 10 °C
